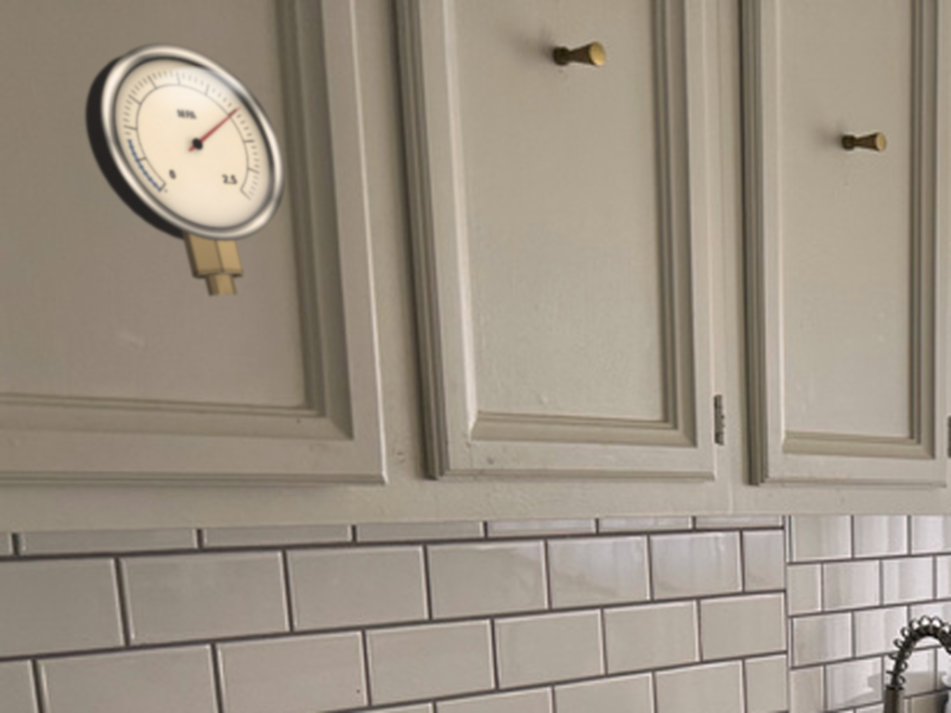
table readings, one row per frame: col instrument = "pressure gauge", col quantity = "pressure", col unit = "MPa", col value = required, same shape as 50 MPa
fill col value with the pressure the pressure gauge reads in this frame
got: 1.75 MPa
